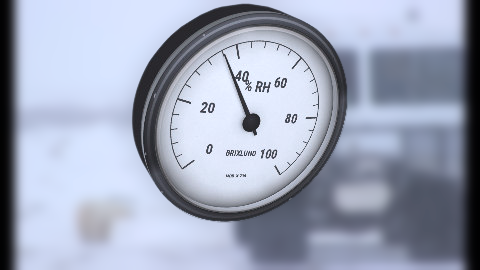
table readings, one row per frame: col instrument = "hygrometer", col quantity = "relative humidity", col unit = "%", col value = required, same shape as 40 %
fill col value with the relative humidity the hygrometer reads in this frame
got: 36 %
